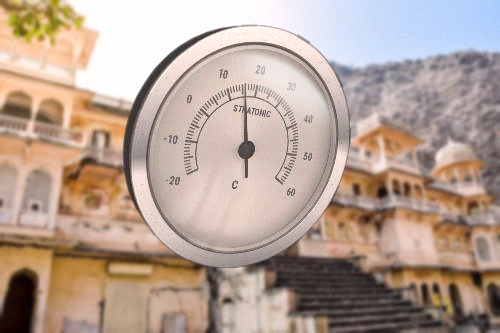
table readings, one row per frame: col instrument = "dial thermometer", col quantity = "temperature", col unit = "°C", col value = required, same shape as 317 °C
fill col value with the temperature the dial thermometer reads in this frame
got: 15 °C
